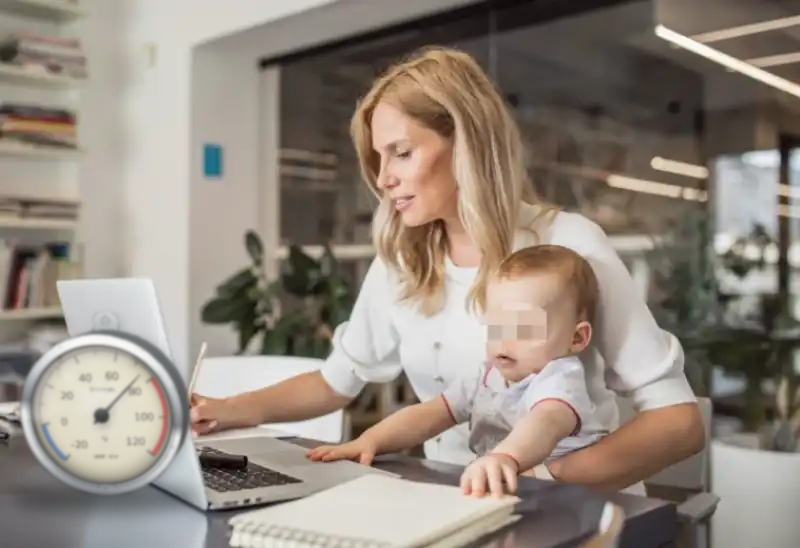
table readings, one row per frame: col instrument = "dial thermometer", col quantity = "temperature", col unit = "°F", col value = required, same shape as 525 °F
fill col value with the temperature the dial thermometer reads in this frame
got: 75 °F
